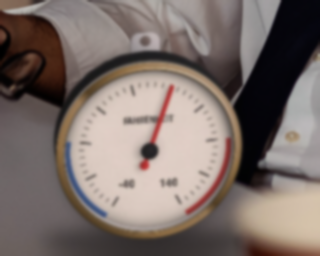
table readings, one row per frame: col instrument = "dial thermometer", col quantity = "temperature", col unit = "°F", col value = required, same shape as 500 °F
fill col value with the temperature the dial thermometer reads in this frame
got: 60 °F
